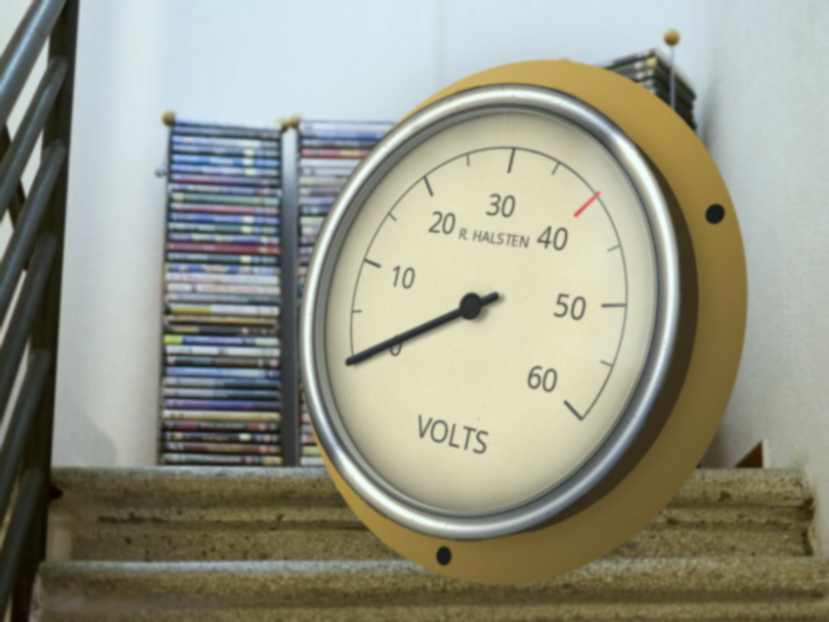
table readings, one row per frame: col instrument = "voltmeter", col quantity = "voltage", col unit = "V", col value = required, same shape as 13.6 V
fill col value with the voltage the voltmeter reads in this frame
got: 0 V
